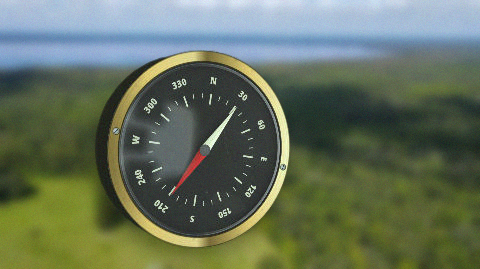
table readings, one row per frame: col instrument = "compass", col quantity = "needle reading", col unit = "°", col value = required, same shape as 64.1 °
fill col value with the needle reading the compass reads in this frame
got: 210 °
